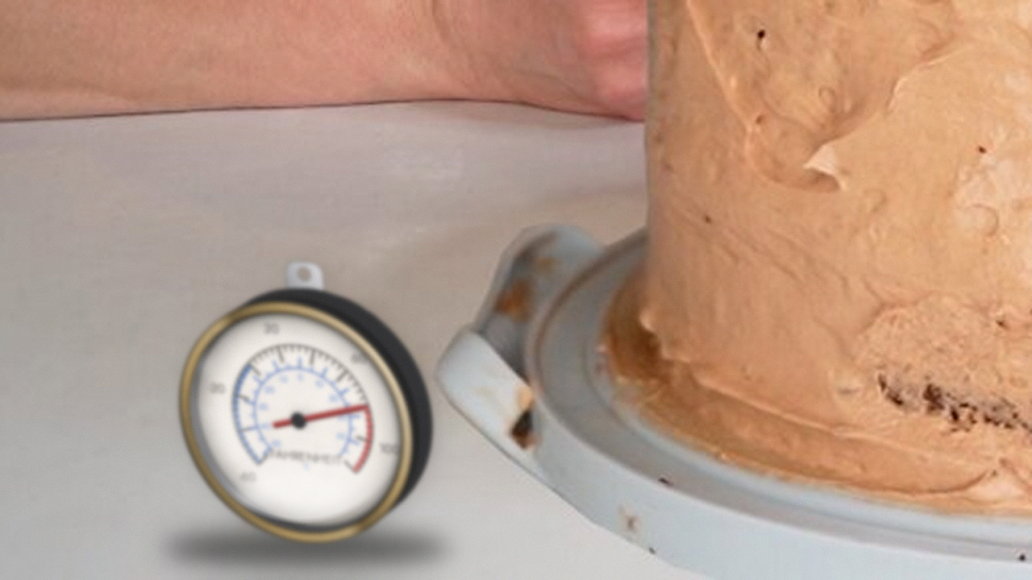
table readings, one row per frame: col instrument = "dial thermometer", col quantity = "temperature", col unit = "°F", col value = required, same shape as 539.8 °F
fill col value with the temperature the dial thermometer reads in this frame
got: 80 °F
